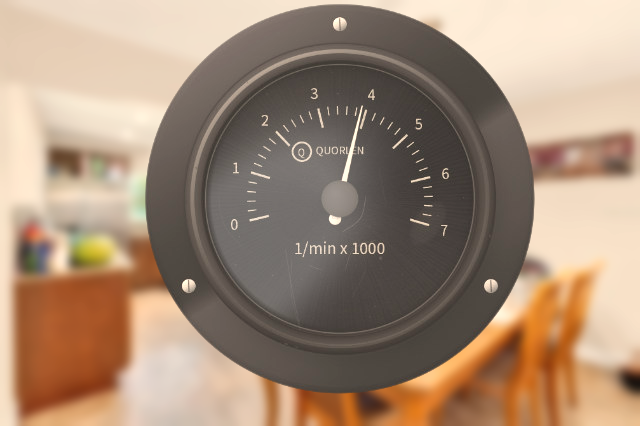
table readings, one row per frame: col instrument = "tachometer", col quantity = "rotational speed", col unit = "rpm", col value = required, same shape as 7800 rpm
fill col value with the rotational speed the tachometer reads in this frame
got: 3900 rpm
